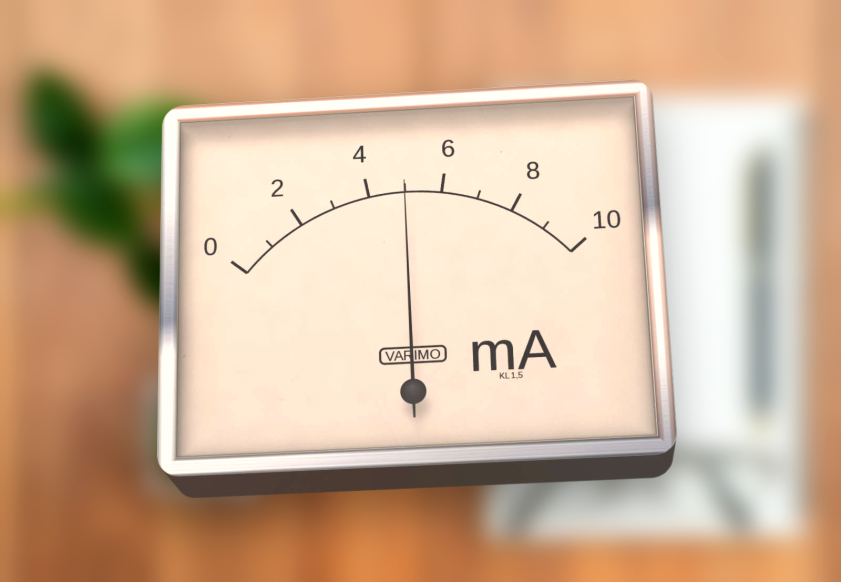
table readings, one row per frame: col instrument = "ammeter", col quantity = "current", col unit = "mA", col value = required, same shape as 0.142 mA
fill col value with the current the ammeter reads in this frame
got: 5 mA
